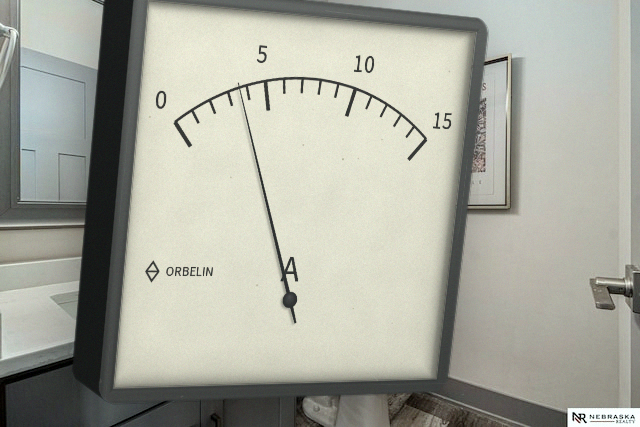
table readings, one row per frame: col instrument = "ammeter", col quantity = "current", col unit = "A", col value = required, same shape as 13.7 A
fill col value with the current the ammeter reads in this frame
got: 3.5 A
